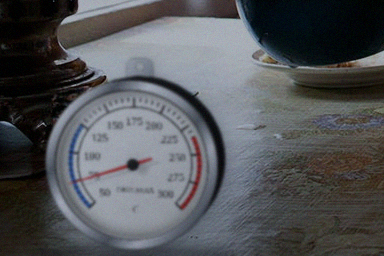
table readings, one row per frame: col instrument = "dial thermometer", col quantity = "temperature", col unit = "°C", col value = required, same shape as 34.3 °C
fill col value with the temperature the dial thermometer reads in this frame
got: 75 °C
